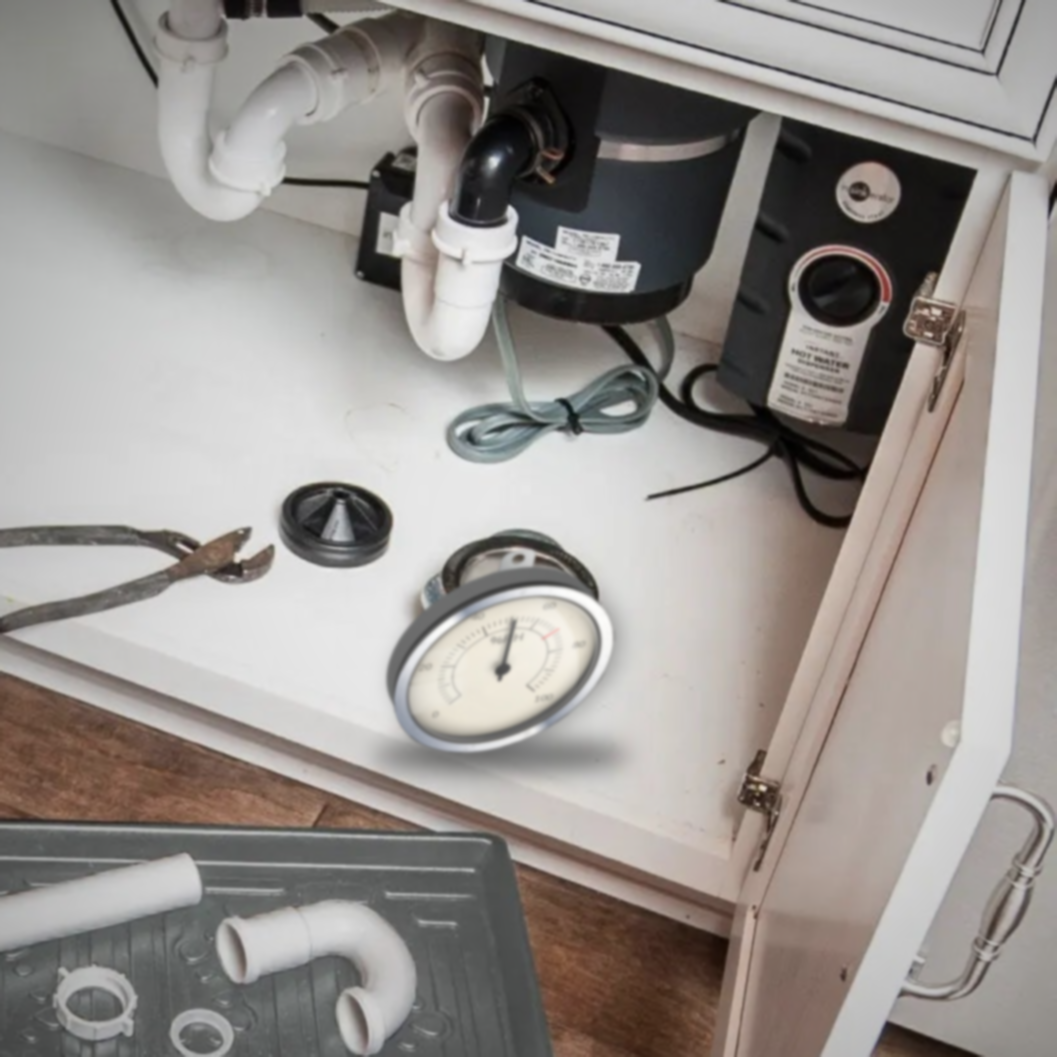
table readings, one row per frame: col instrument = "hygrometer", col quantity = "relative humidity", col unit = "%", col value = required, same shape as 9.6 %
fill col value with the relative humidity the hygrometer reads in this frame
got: 50 %
